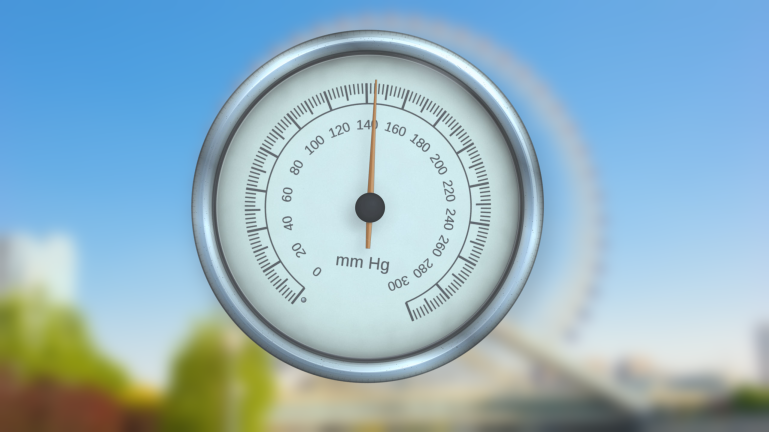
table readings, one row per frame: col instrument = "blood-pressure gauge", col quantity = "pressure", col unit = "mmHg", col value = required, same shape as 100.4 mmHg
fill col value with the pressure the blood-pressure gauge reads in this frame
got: 144 mmHg
